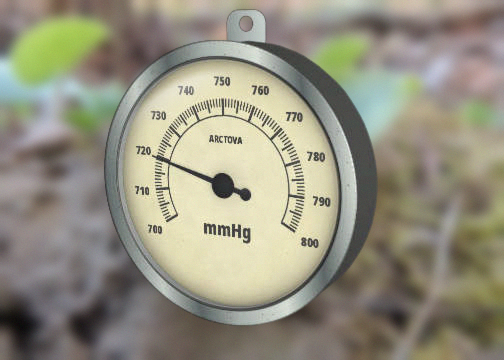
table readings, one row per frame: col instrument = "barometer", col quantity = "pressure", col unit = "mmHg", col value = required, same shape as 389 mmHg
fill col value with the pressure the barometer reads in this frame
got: 720 mmHg
